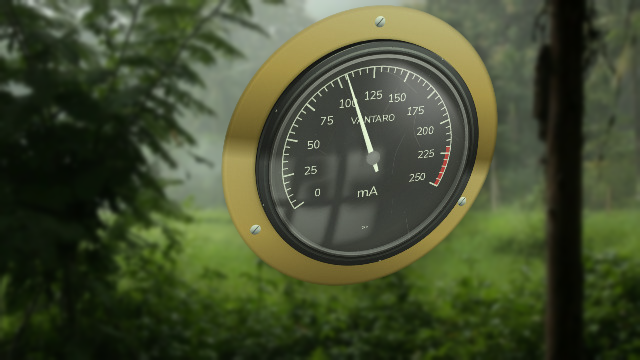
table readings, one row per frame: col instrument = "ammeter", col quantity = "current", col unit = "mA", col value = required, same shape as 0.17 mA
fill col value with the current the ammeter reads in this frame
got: 105 mA
